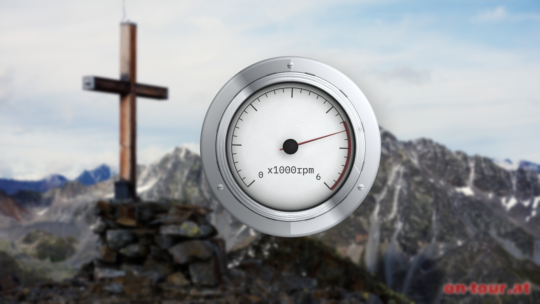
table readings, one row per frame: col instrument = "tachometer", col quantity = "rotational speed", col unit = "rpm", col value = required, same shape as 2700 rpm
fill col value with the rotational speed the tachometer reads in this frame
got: 4600 rpm
